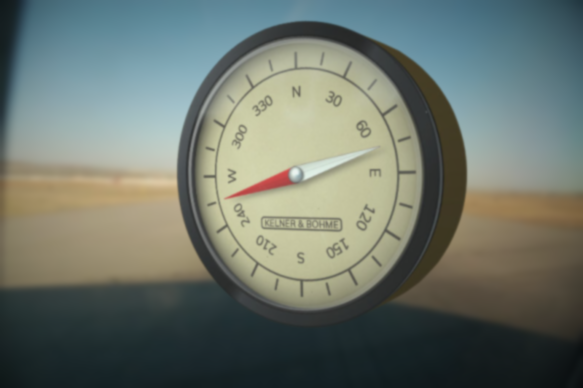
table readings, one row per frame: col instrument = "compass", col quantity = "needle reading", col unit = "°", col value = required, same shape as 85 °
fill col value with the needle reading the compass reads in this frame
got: 255 °
